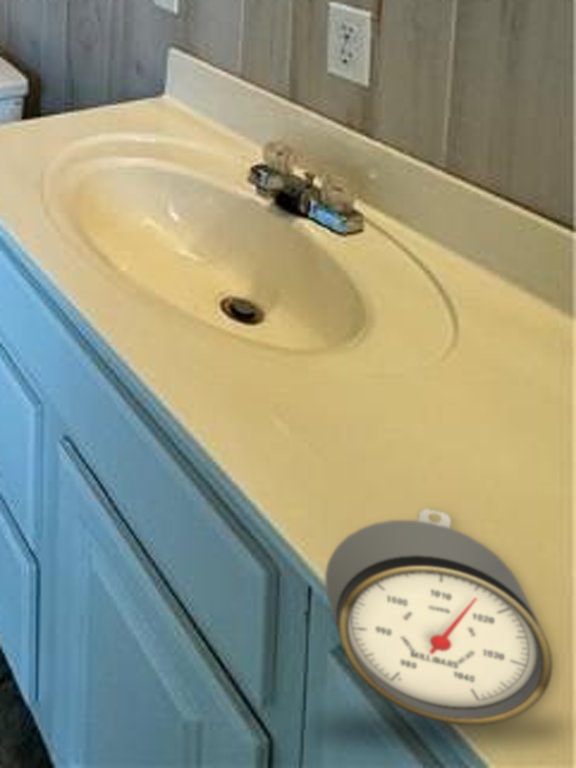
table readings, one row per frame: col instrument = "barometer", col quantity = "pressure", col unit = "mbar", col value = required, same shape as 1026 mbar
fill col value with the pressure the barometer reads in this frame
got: 1015 mbar
